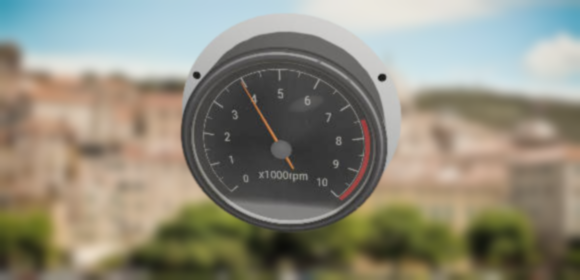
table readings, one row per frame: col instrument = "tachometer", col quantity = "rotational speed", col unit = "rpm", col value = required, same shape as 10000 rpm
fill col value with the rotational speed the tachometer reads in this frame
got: 4000 rpm
